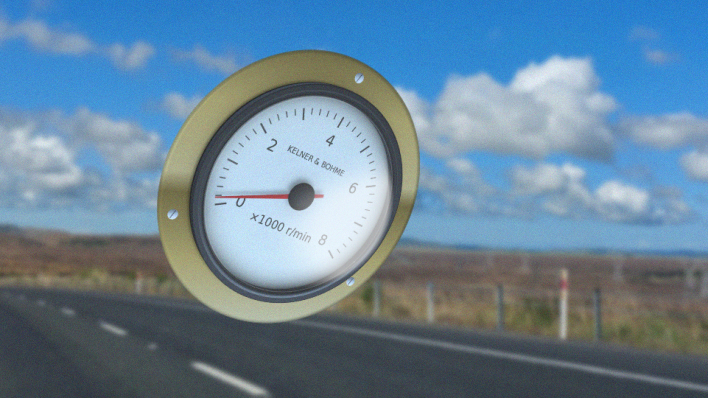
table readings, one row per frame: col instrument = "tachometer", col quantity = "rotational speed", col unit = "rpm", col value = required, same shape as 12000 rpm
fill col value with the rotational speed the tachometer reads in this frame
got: 200 rpm
